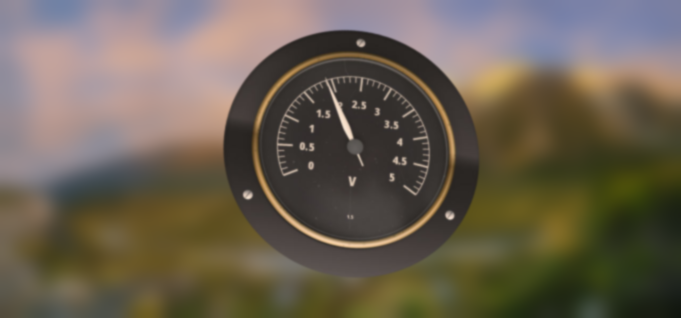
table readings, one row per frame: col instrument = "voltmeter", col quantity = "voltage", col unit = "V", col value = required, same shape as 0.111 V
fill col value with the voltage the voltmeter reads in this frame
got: 1.9 V
